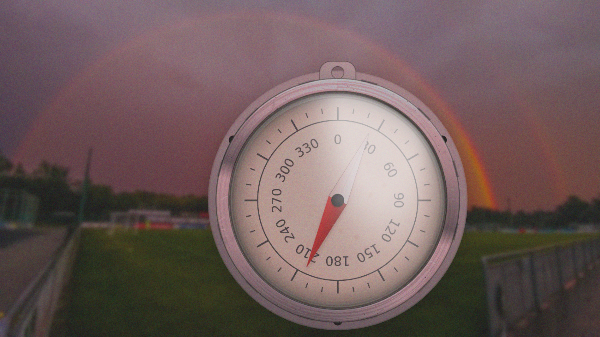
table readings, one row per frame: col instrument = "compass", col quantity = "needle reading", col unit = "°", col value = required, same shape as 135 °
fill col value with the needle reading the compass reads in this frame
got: 205 °
